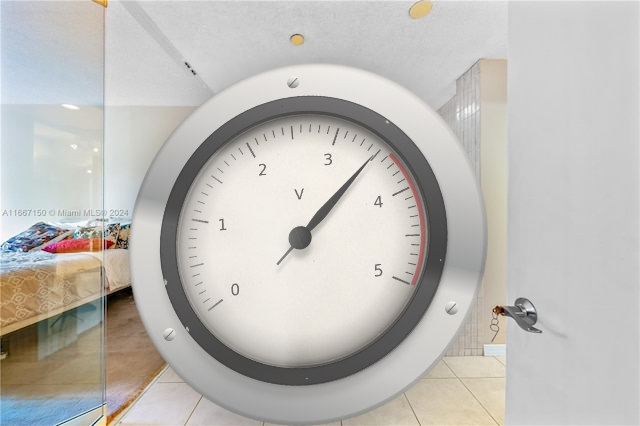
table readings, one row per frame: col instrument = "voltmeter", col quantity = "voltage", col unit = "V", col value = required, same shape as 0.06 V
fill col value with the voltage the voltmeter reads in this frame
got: 3.5 V
